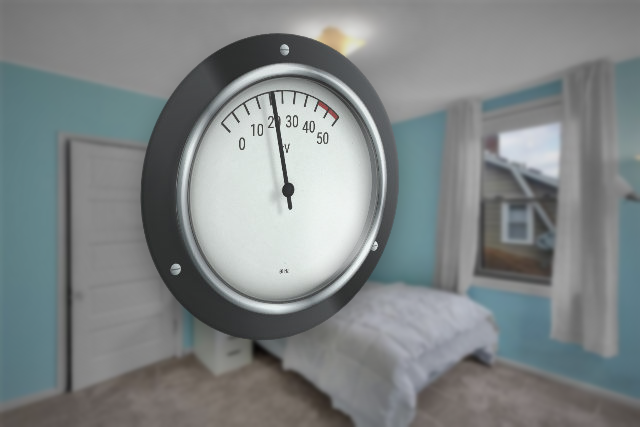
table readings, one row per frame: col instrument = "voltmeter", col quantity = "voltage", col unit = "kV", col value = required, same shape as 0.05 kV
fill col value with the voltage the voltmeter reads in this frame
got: 20 kV
